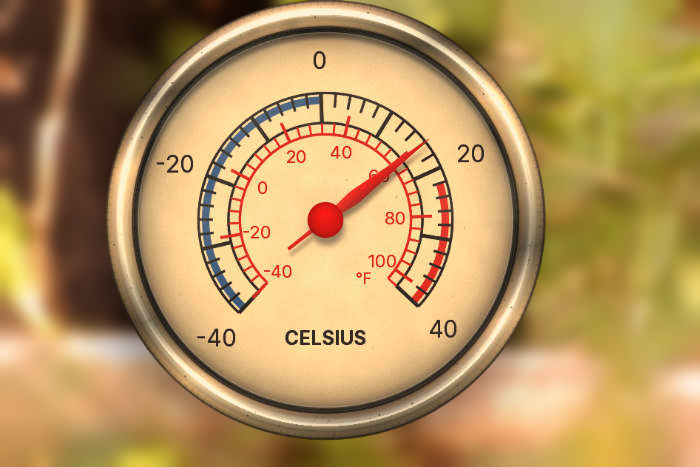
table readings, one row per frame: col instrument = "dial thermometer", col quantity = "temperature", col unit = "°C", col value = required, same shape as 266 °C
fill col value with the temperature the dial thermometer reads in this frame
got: 16 °C
